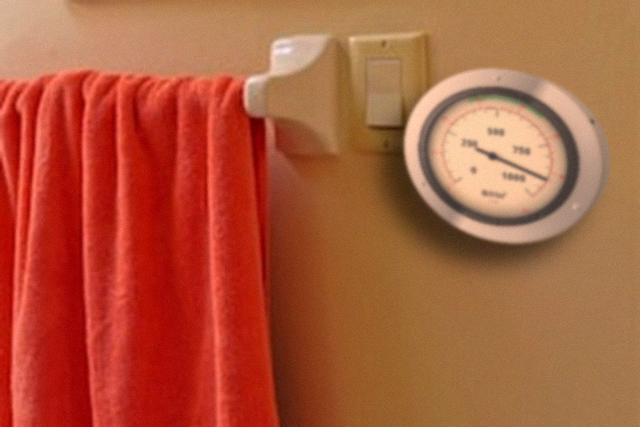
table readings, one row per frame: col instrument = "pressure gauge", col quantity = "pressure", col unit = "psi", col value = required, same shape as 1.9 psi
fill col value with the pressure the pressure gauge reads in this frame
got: 900 psi
